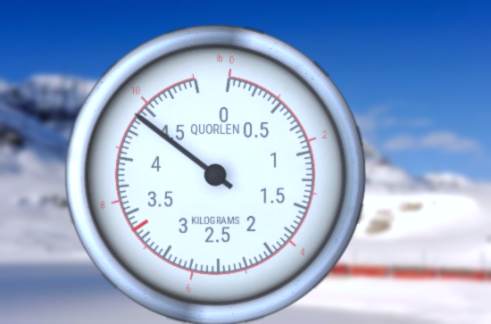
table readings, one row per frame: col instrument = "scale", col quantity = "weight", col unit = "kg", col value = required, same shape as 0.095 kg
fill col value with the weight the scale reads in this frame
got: 4.4 kg
